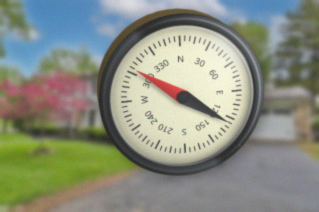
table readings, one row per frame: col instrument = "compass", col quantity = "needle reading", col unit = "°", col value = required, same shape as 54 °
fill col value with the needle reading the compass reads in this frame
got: 305 °
